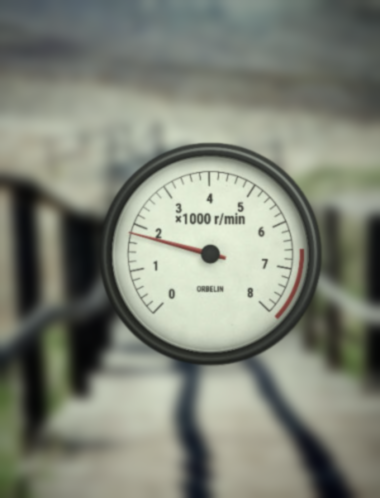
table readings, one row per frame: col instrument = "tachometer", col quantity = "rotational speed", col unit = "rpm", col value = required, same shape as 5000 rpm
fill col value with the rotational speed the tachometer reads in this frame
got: 1800 rpm
